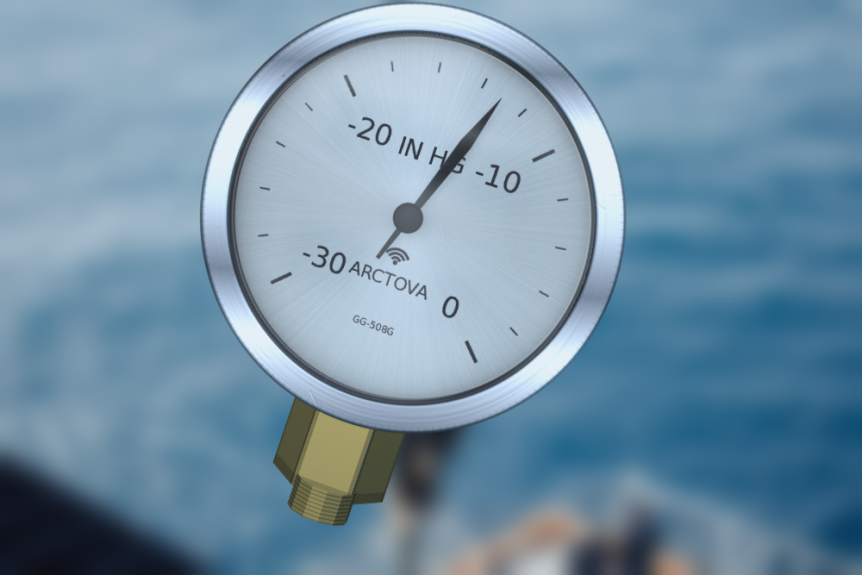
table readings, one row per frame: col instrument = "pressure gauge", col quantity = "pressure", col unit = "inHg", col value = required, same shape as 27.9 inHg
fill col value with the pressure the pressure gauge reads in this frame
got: -13 inHg
